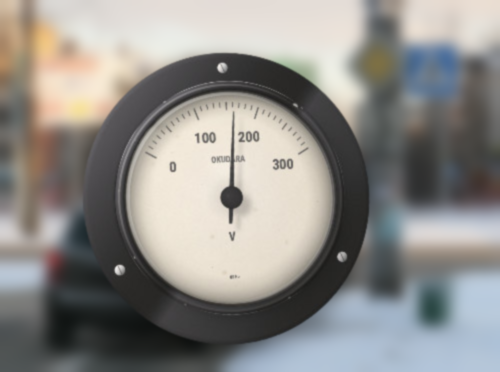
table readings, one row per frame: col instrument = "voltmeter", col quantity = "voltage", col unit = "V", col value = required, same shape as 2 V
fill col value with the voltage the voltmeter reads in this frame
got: 160 V
